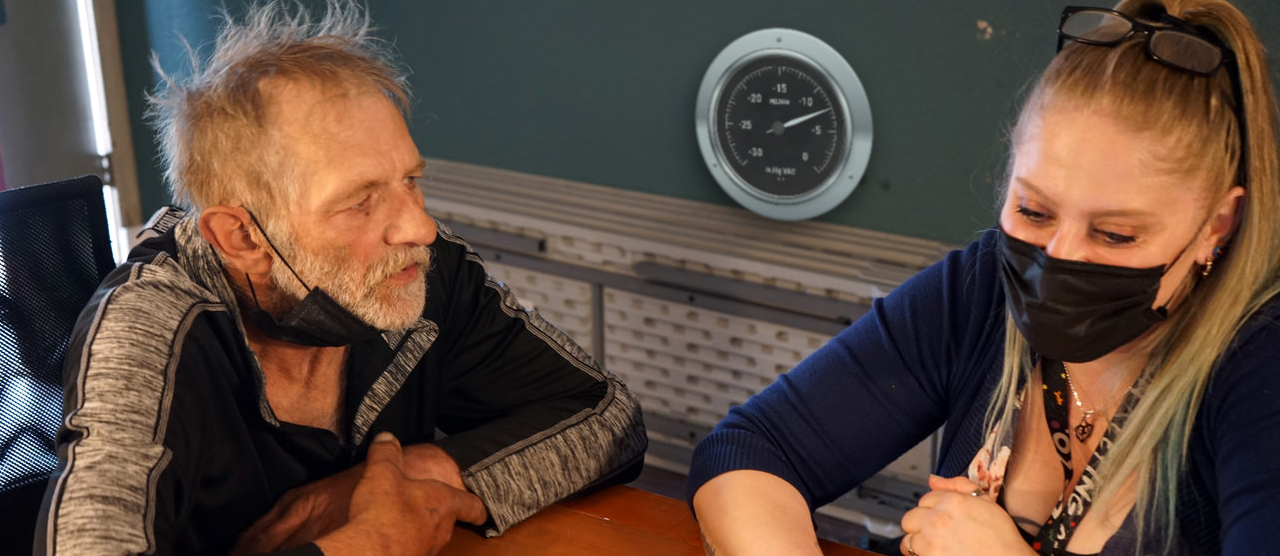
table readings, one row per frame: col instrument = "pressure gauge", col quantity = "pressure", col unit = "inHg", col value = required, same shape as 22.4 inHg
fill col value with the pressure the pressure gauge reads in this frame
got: -7.5 inHg
